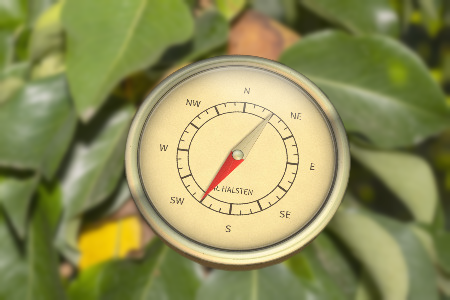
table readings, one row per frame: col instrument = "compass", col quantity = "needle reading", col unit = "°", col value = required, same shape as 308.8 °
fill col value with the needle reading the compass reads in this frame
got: 210 °
